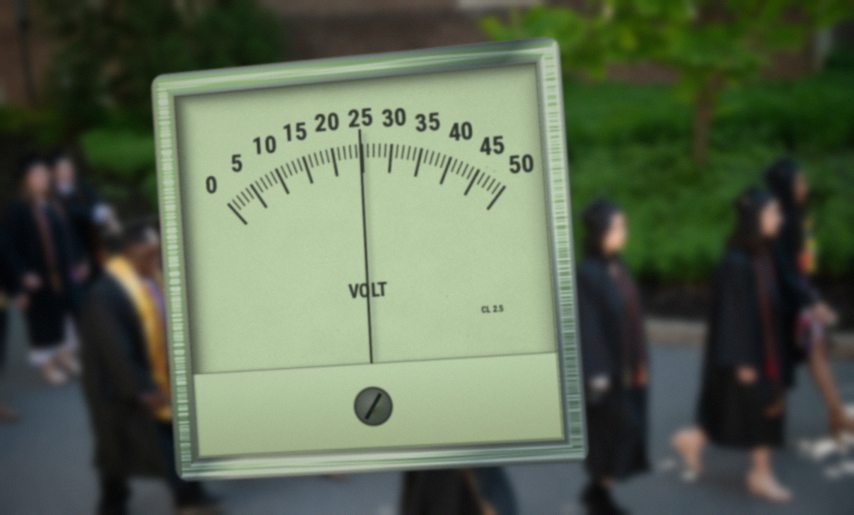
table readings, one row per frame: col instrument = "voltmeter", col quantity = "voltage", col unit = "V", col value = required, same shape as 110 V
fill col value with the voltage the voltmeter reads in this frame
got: 25 V
